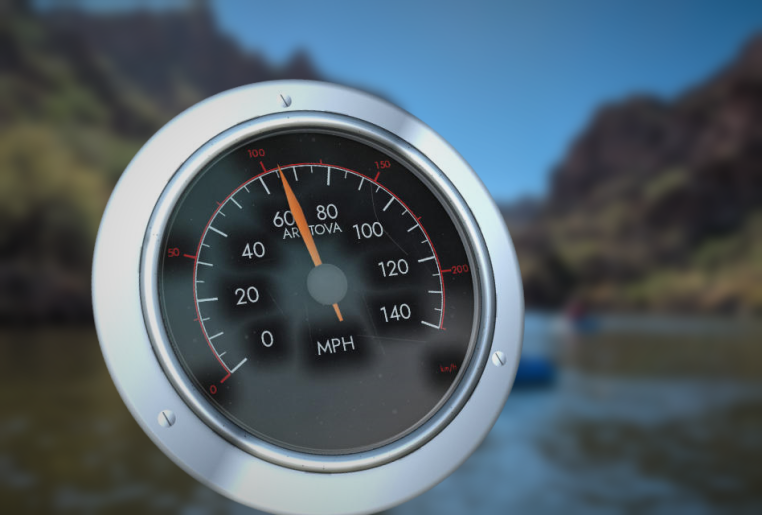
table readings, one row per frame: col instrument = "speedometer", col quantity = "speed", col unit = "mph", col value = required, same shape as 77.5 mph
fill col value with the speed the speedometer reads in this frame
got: 65 mph
